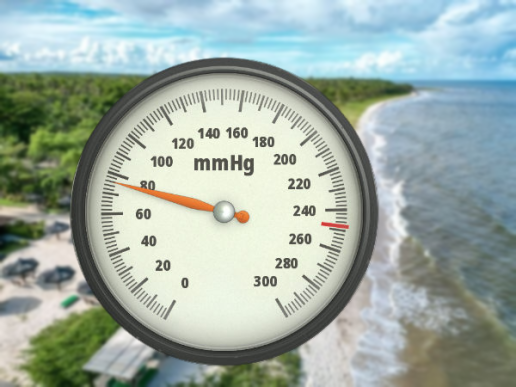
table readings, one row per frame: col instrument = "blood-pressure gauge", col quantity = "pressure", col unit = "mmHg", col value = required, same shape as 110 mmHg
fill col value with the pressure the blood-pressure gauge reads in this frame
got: 76 mmHg
